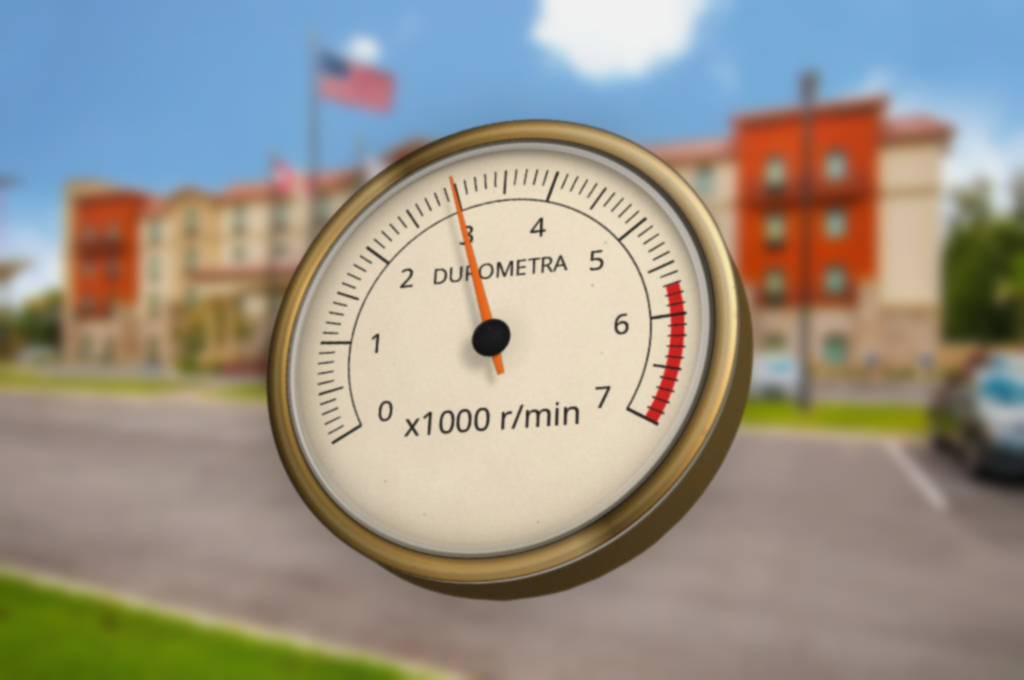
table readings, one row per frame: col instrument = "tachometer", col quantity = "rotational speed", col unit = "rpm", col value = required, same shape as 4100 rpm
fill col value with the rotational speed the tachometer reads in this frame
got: 3000 rpm
